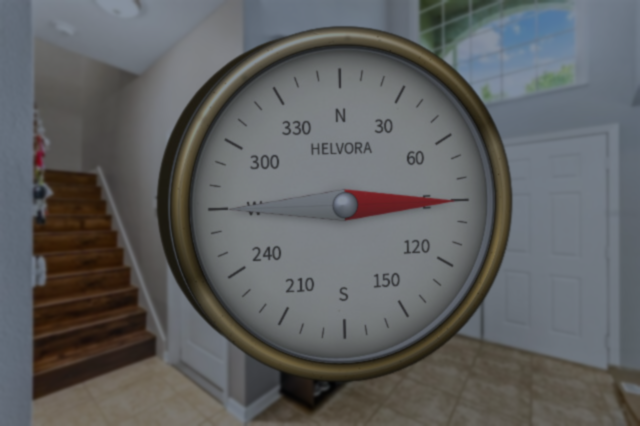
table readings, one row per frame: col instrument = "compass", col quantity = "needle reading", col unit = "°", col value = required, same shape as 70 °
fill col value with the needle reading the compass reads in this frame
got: 90 °
